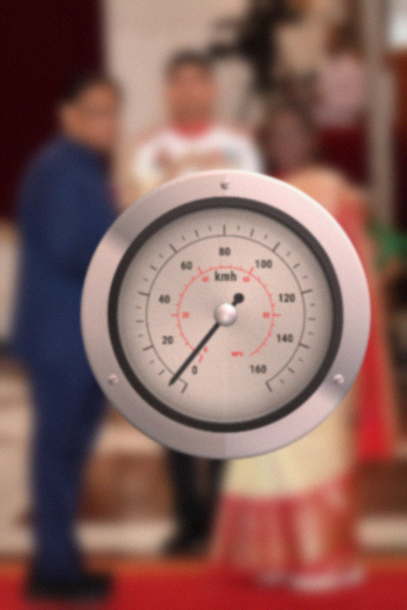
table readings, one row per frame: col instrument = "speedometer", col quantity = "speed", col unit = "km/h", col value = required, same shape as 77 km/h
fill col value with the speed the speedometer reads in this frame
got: 5 km/h
